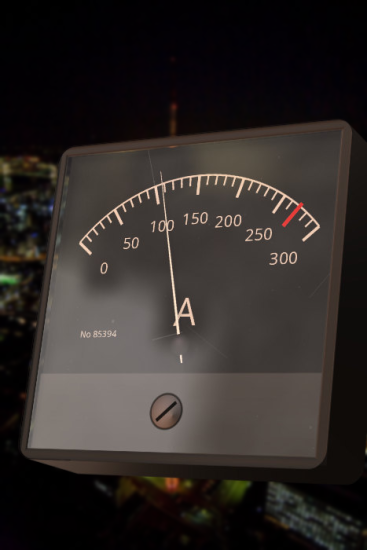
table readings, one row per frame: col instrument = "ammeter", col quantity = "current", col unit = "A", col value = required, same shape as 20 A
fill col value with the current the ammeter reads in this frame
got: 110 A
